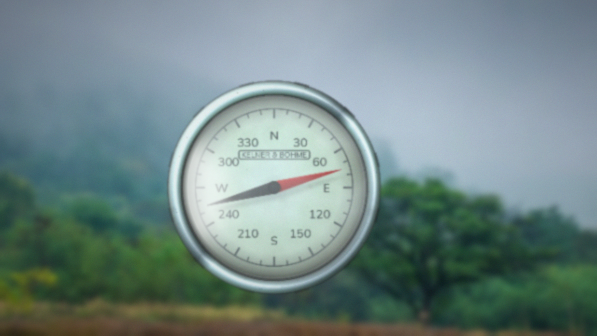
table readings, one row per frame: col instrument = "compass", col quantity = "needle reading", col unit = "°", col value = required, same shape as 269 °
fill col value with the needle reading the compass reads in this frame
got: 75 °
